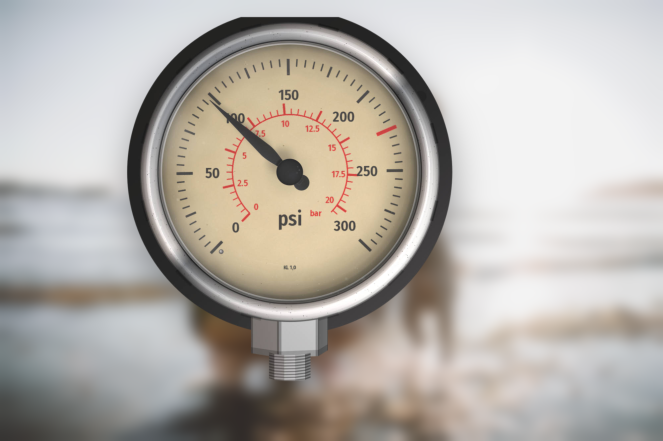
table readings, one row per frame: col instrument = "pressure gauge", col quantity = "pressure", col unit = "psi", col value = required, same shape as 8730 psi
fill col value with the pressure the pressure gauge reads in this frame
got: 97.5 psi
